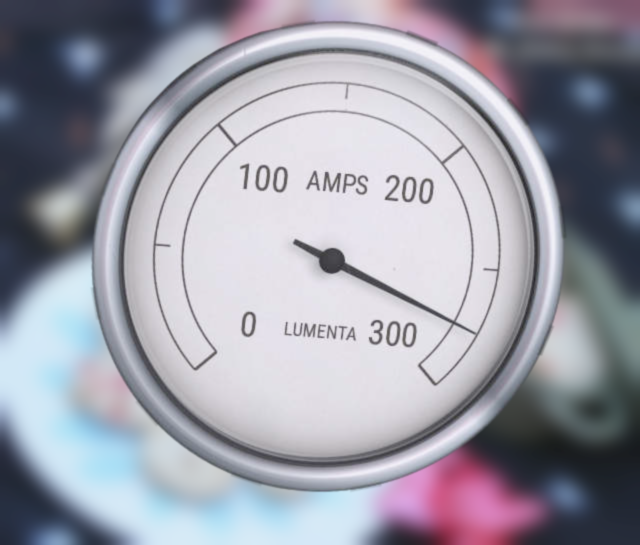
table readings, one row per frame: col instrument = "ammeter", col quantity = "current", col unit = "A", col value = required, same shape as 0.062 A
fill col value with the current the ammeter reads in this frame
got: 275 A
